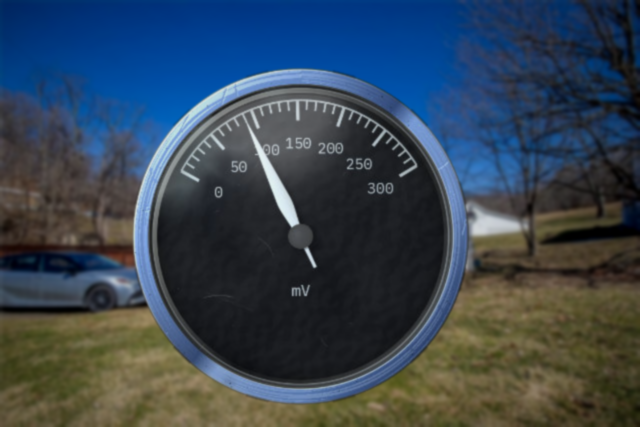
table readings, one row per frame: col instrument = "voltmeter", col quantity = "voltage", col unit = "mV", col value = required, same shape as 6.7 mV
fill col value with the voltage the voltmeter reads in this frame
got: 90 mV
